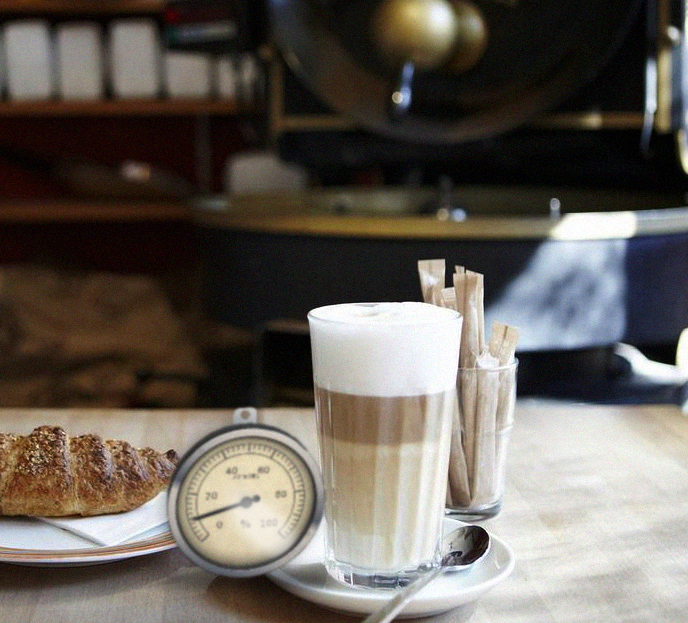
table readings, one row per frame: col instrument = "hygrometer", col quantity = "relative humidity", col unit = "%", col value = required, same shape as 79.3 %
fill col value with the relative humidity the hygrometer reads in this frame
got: 10 %
